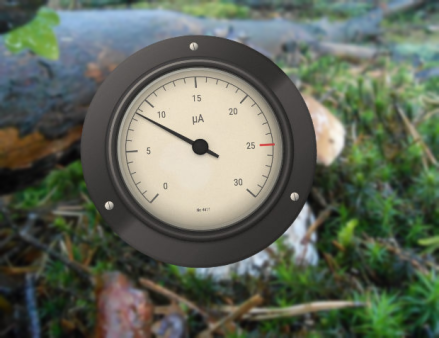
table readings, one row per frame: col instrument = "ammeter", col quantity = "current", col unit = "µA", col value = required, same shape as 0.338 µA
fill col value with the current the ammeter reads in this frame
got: 8.5 µA
